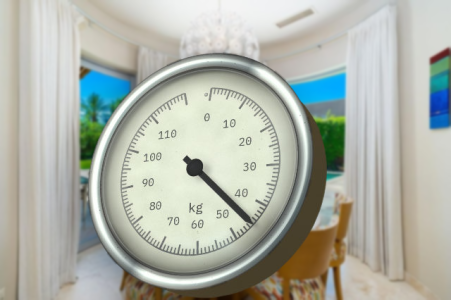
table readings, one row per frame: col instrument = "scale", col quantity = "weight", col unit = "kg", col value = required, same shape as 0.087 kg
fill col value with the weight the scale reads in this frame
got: 45 kg
